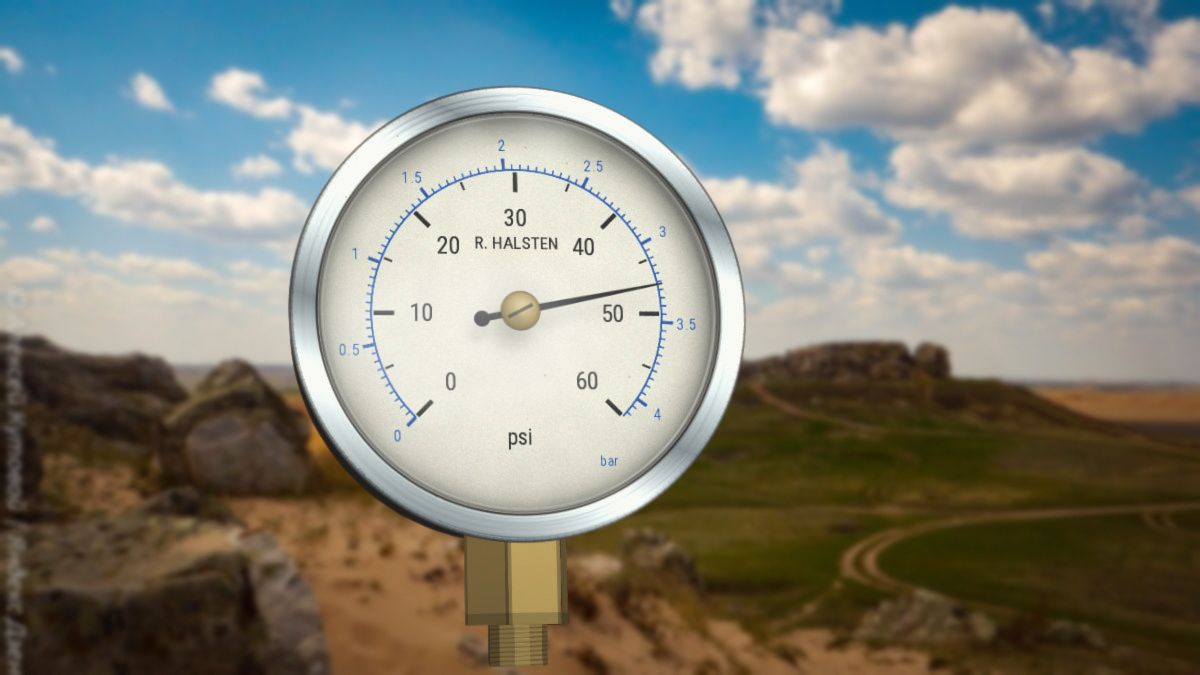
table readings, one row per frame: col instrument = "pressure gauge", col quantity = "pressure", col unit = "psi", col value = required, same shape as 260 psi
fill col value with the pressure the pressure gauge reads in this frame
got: 47.5 psi
